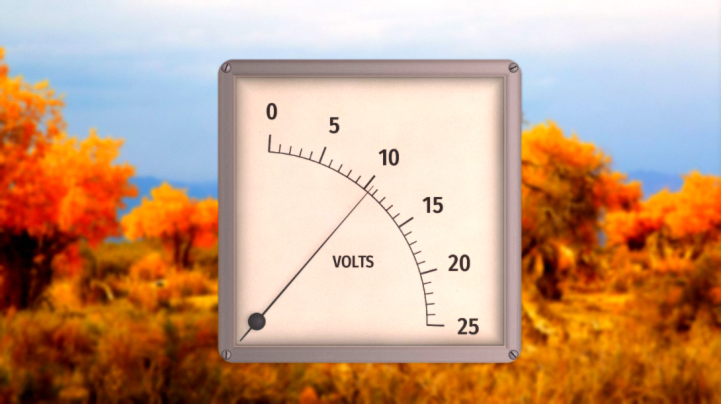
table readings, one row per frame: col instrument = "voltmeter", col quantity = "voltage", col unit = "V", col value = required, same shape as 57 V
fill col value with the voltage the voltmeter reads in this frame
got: 10.5 V
